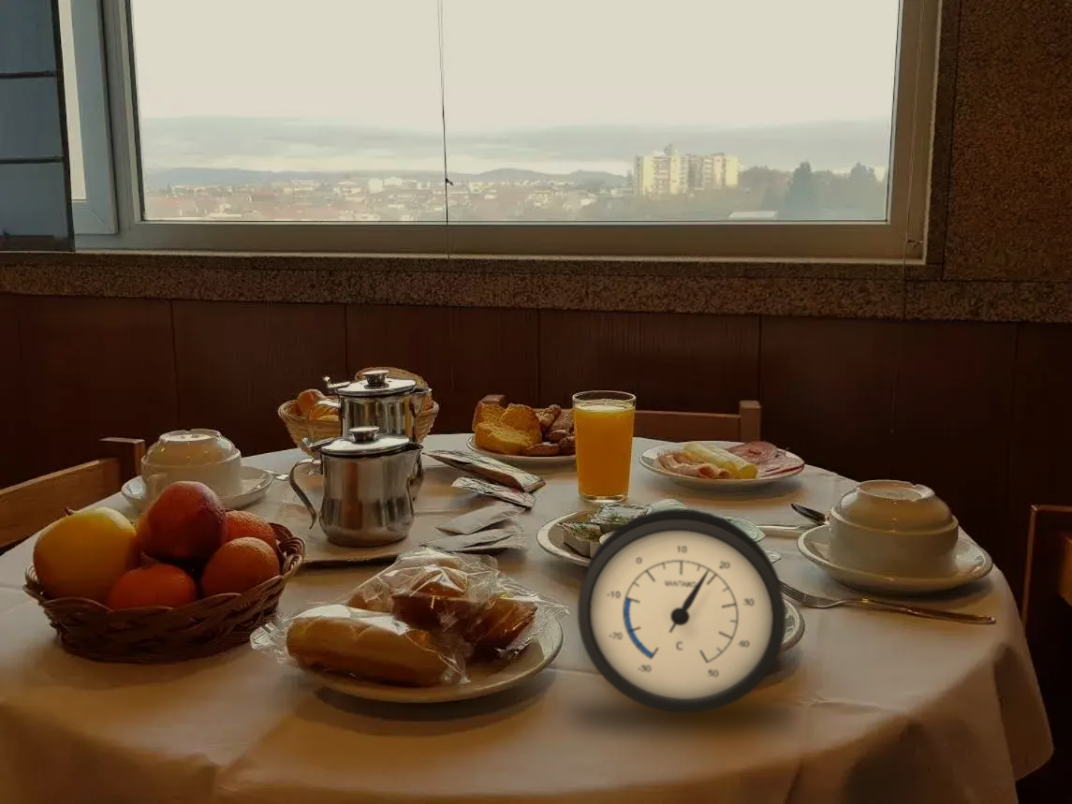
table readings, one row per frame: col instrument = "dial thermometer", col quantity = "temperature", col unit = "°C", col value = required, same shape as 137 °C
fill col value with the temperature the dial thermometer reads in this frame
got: 17.5 °C
